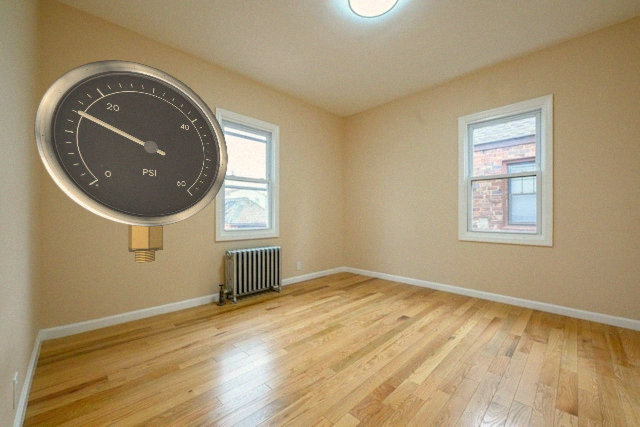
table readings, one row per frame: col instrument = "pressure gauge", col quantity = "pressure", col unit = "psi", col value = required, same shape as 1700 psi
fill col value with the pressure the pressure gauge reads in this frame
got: 14 psi
